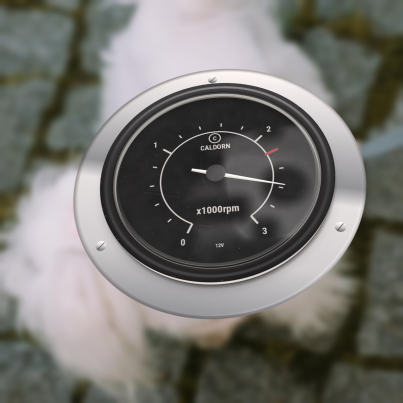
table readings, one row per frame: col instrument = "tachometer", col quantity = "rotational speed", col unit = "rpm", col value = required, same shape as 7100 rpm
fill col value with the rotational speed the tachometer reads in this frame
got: 2600 rpm
